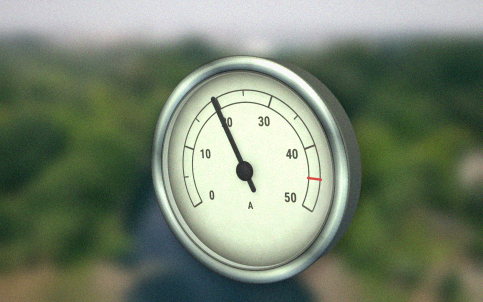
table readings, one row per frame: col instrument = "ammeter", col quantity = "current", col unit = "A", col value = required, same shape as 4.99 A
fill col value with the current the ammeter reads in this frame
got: 20 A
